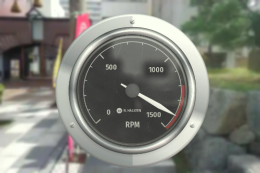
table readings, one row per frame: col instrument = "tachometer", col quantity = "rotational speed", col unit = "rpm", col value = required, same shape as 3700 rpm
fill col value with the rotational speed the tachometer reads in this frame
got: 1400 rpm
